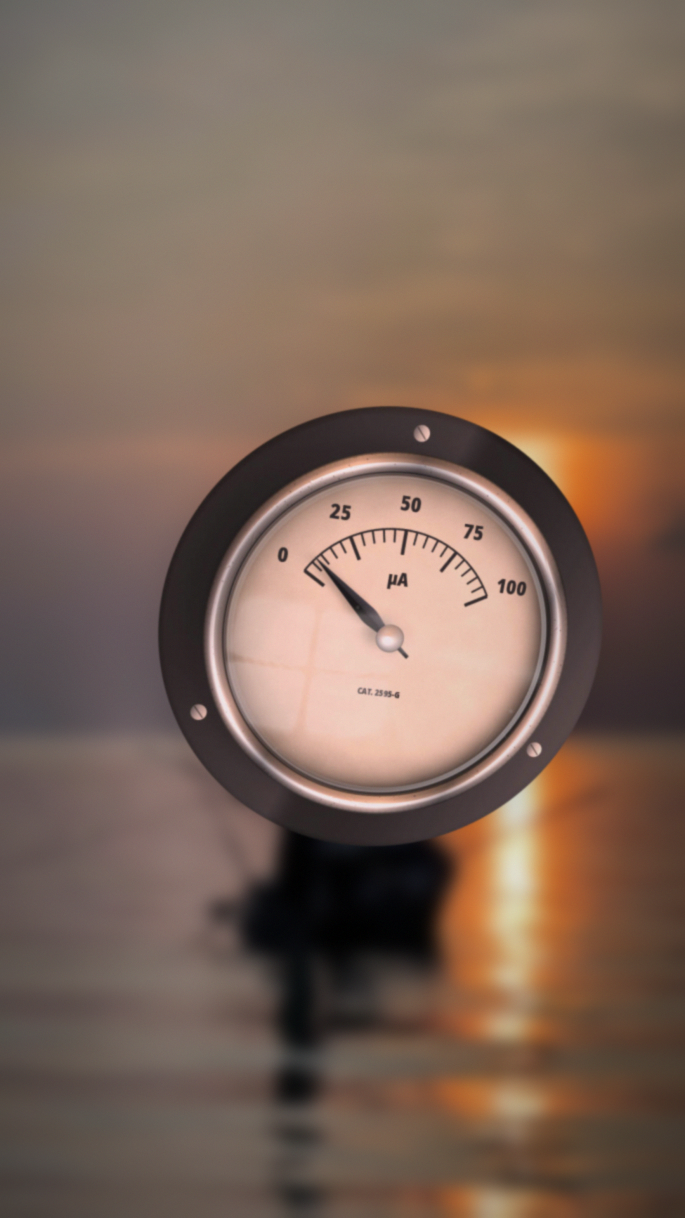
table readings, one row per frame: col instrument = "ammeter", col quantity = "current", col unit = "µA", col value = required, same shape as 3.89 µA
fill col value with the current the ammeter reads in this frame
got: 7.5 µA
